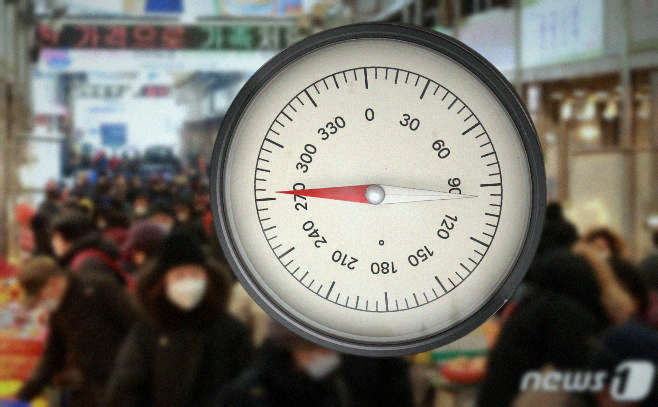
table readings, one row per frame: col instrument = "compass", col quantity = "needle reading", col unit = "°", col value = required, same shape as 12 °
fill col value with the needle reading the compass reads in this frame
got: 275 °
